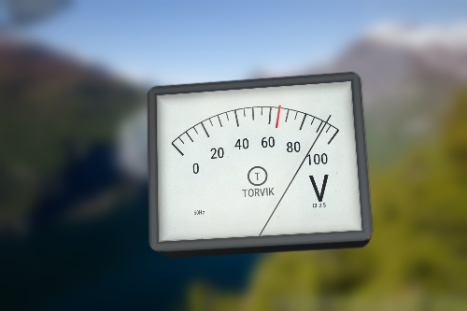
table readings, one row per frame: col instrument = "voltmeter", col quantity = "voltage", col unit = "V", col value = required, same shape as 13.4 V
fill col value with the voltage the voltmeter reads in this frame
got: 92.5 V
